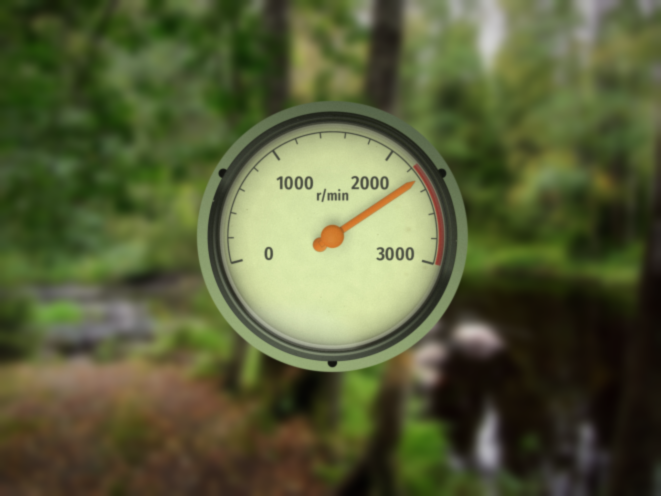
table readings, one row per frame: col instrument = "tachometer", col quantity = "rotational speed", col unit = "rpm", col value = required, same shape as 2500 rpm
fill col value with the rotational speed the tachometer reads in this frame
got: 2300 rpm
